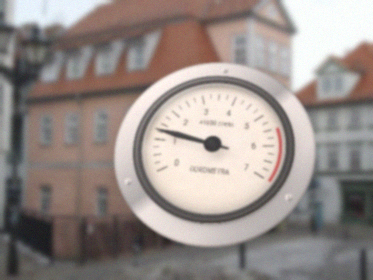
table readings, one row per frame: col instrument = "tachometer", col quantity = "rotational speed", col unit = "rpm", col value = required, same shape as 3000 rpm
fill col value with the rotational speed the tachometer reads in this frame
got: 1250 rpm
